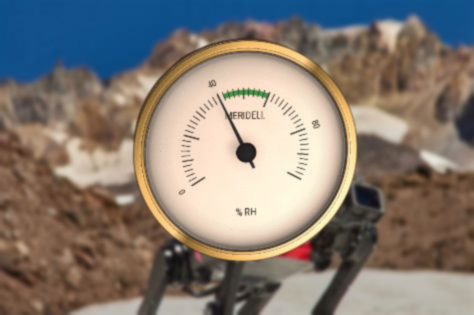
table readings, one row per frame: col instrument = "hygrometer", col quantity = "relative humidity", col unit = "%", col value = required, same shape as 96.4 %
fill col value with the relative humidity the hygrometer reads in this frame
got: 40 %
